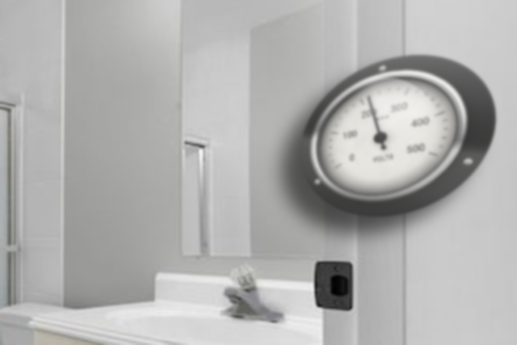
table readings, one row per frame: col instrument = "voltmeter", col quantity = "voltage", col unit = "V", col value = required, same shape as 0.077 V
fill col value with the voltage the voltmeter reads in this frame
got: 220 V
